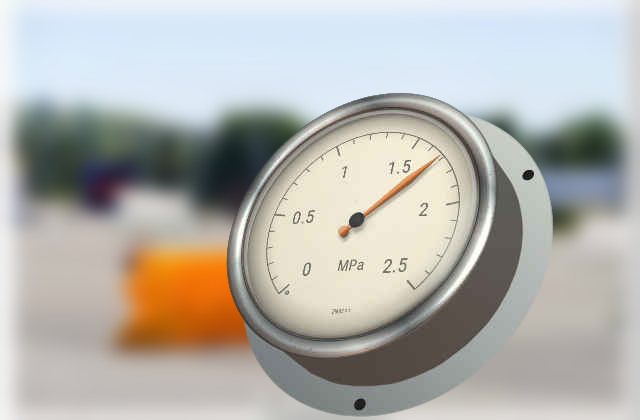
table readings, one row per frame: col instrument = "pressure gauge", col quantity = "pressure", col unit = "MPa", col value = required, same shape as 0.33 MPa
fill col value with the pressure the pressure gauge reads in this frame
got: 1.7 MPa
